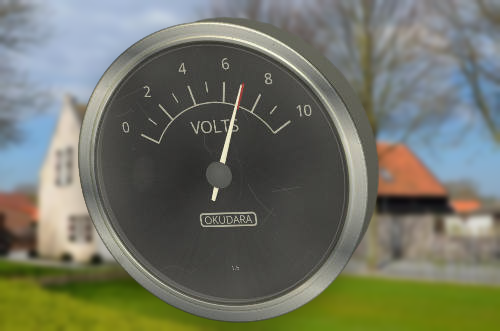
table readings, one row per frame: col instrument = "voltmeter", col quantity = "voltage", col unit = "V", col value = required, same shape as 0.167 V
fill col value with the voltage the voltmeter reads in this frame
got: 7 V
